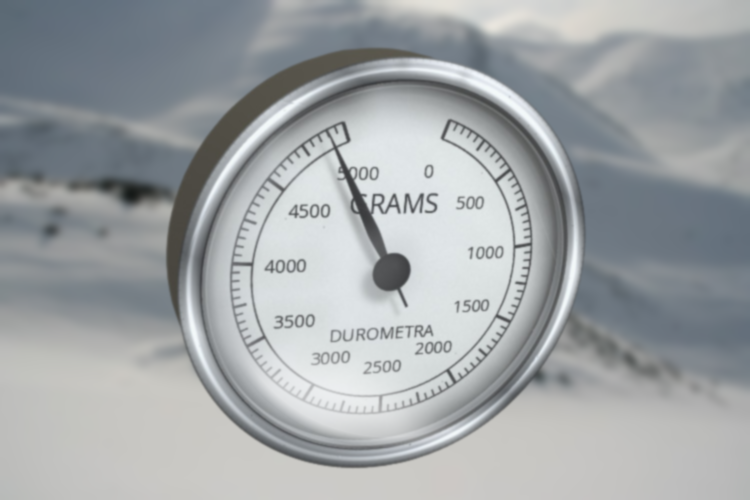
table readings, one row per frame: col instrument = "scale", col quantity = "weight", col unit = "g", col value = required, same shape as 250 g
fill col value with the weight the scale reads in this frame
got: 4900 g
